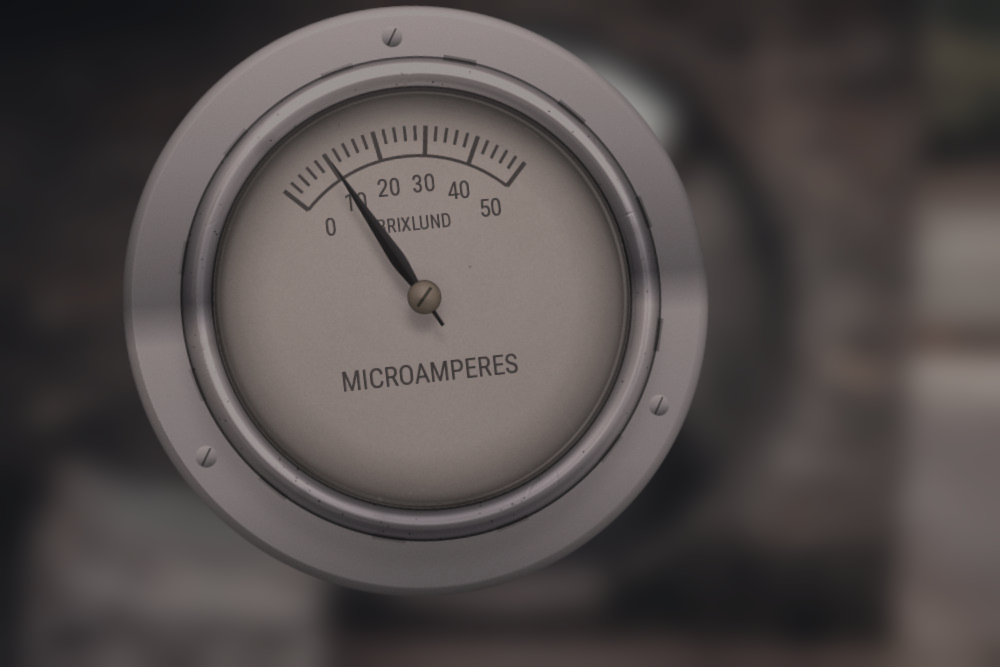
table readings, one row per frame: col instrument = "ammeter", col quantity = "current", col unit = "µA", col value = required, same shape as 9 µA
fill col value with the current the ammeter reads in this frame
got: 10 µA
